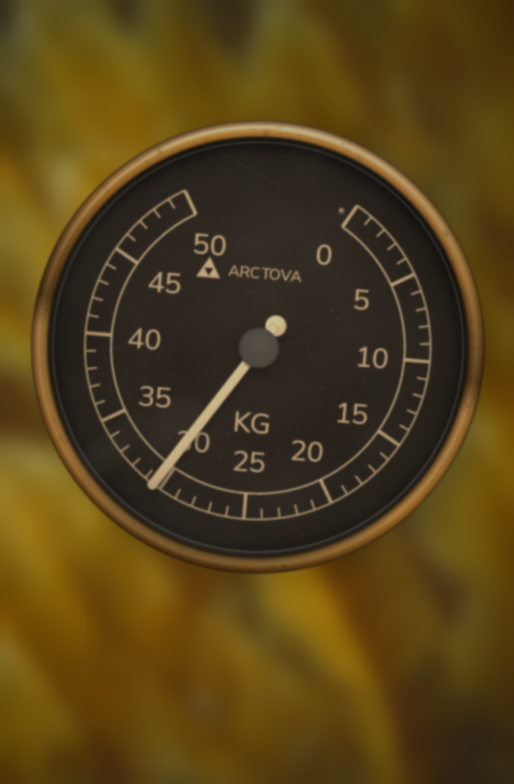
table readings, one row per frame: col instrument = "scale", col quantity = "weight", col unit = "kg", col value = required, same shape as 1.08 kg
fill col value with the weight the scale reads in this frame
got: 30.5 kg
